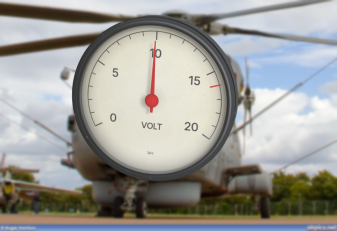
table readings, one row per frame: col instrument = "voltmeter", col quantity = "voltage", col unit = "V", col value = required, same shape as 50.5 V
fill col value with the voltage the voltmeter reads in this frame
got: 10 V
